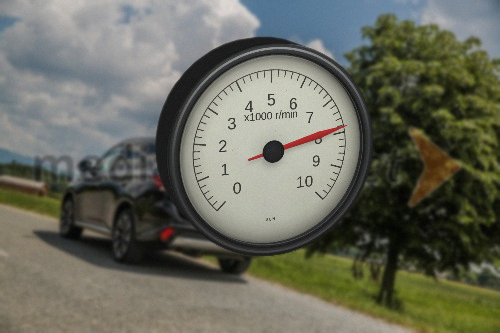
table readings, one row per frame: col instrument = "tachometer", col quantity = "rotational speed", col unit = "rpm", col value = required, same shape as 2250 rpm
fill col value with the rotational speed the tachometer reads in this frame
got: 7800 rpm
